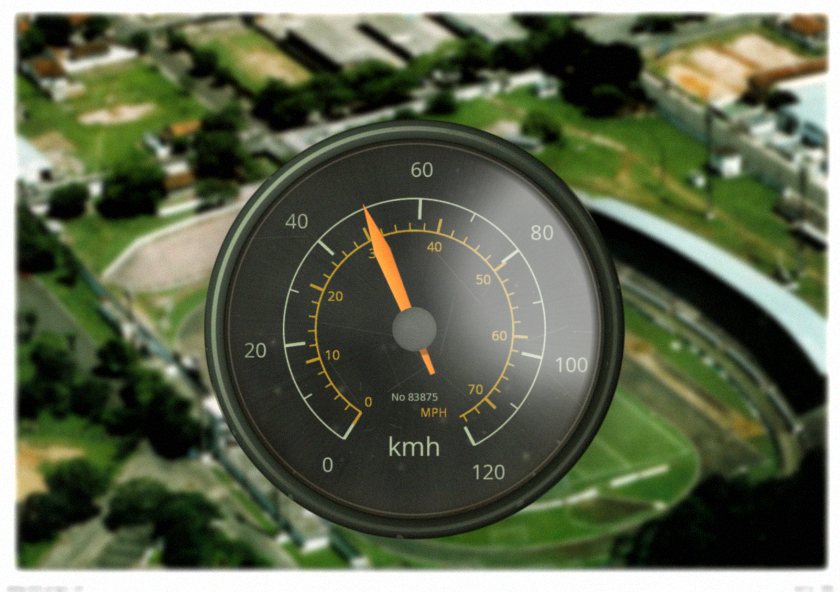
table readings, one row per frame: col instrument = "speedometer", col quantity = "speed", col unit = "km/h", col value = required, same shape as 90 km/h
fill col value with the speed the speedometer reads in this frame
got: 50 km/h
